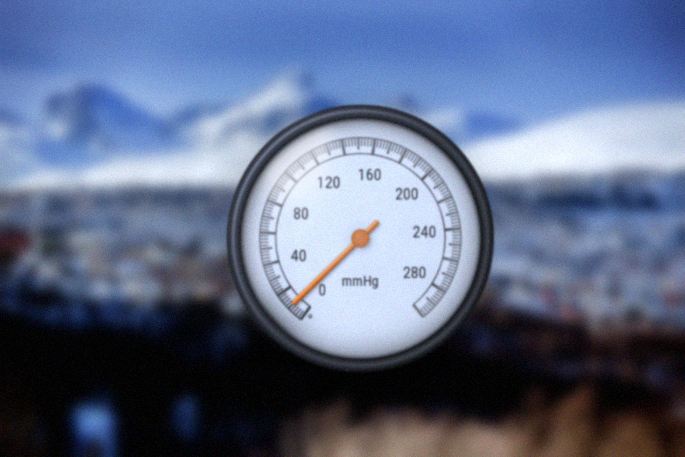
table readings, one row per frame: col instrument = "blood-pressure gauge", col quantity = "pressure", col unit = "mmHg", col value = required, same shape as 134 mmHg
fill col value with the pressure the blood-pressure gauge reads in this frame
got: 10 mmHg
